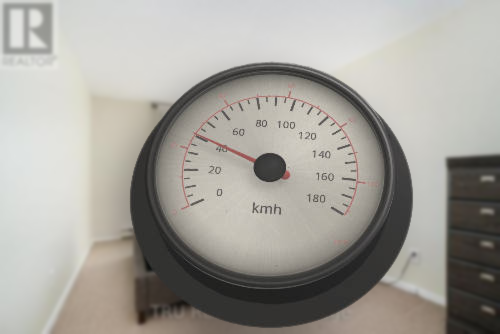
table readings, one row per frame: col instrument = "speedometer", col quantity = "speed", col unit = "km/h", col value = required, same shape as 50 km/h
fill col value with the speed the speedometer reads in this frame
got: 40 km/h
